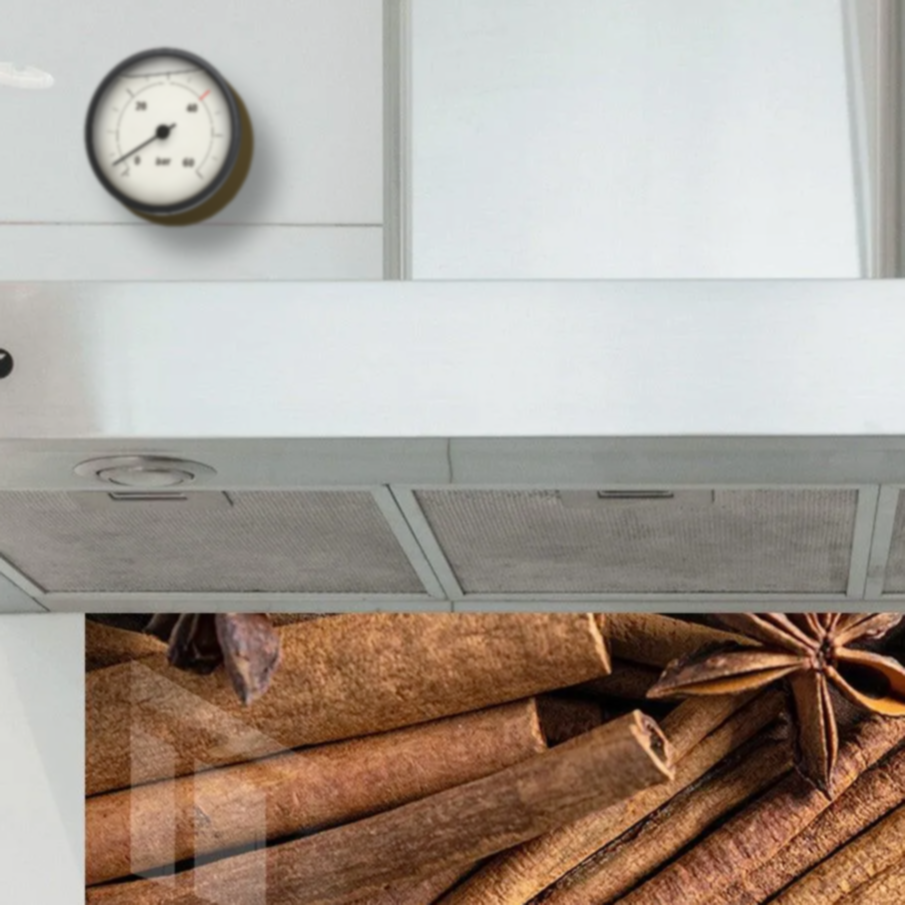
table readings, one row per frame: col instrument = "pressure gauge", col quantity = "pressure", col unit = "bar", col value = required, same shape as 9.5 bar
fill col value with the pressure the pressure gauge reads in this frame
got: 2.5 bar
